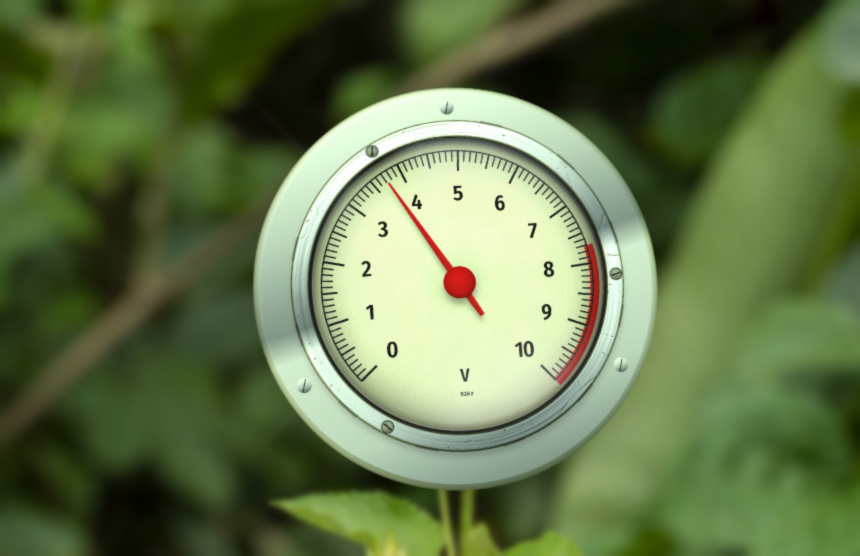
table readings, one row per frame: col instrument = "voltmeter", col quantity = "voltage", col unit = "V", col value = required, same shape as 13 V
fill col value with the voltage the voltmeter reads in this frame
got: 3.7 V
